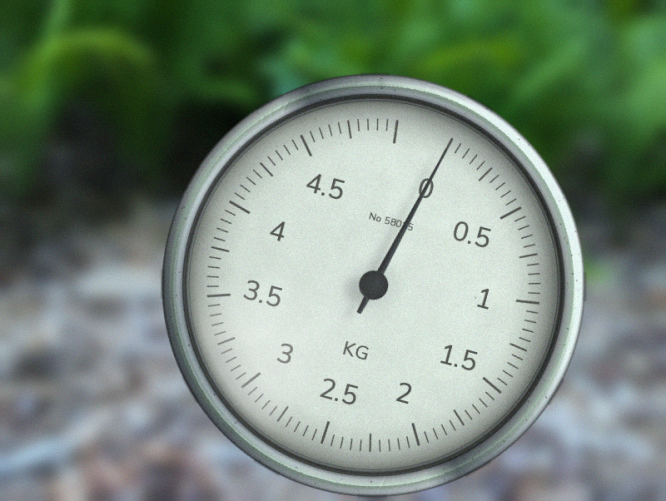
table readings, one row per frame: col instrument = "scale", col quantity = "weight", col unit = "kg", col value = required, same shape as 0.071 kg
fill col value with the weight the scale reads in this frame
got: 0 kg
